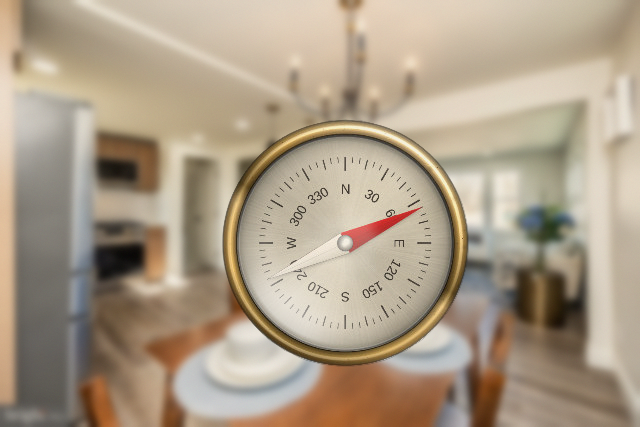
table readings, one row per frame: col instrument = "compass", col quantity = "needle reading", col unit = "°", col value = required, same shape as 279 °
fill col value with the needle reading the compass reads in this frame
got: 65 °
